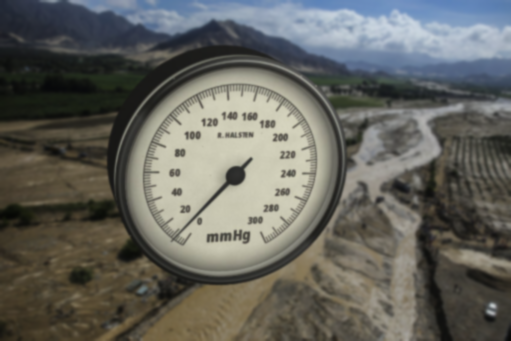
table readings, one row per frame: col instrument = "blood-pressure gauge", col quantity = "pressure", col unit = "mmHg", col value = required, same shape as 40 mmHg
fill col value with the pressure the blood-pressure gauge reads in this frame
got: 10 mmHg
